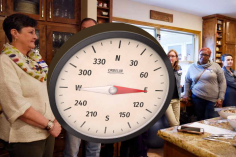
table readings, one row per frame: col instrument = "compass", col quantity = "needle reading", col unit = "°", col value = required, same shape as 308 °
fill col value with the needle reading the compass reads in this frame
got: 90 °
